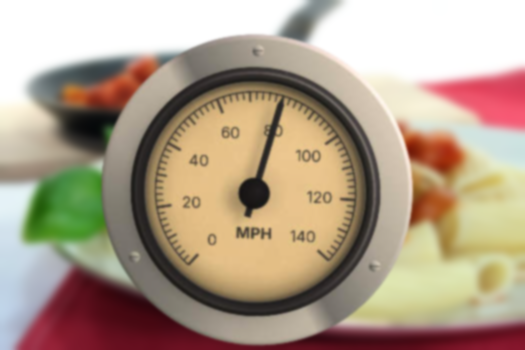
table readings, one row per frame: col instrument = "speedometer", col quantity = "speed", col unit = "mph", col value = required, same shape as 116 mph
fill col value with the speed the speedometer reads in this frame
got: 80 mph
